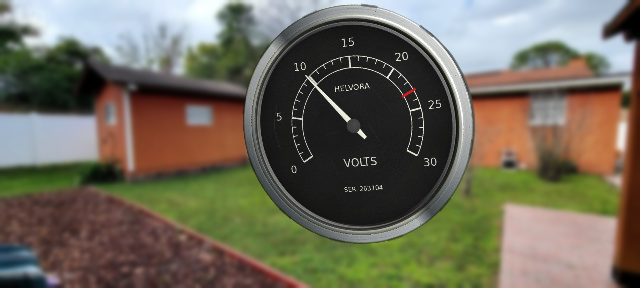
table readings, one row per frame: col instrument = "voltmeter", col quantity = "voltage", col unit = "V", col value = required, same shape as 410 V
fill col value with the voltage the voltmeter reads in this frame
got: 10 V
